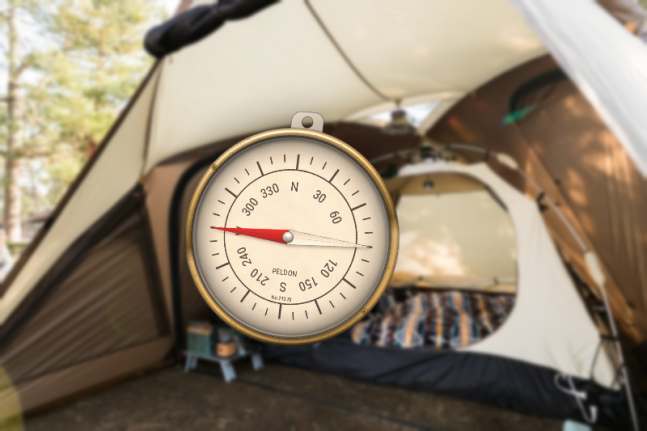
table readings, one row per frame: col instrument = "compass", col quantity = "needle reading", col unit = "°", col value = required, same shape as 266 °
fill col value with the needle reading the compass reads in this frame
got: 270 °
